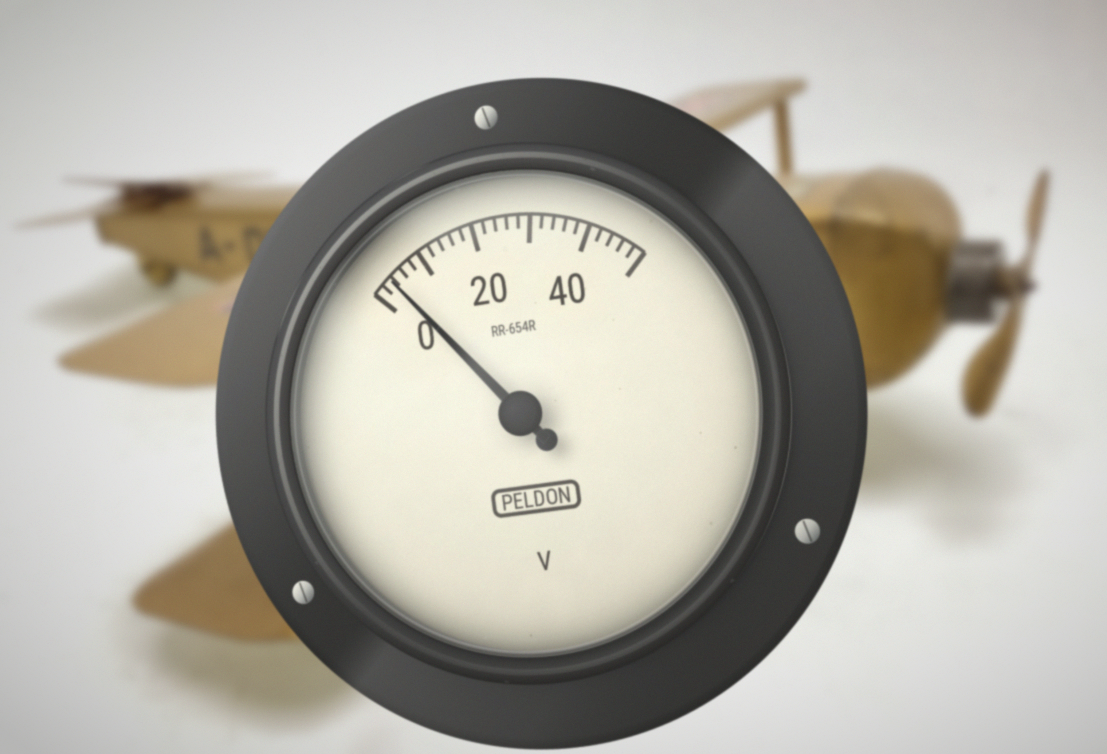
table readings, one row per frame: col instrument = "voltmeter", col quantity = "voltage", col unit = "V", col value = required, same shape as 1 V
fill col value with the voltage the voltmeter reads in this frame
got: 4 V
